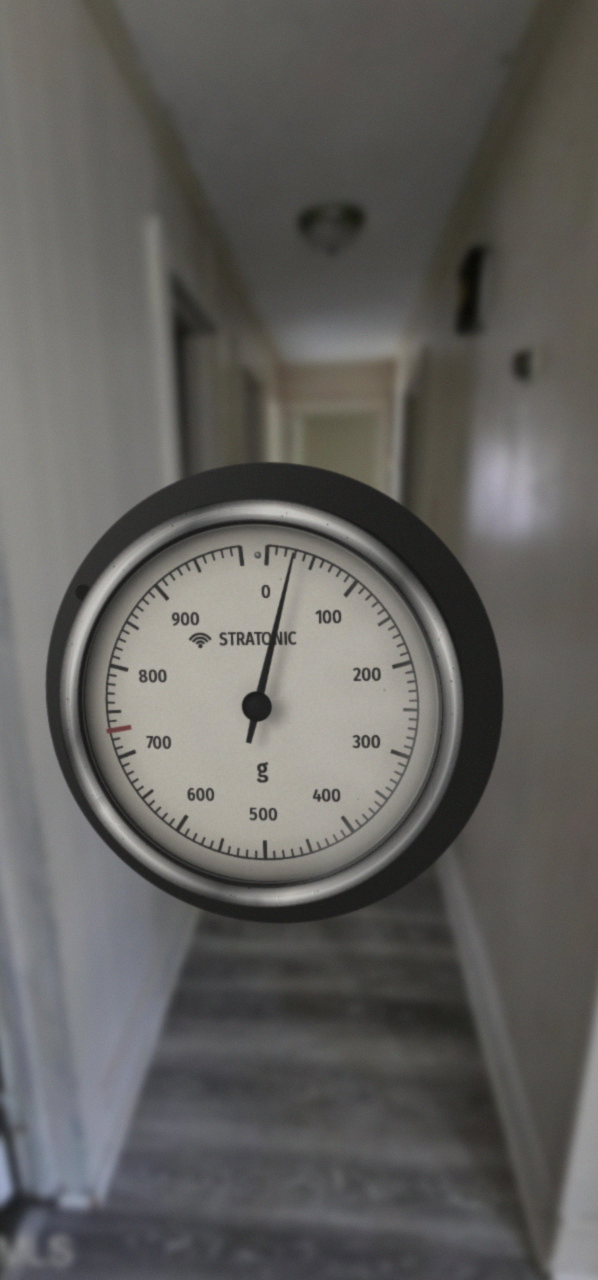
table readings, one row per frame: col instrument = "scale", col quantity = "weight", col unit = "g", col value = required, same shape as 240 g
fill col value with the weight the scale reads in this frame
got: 30 g
